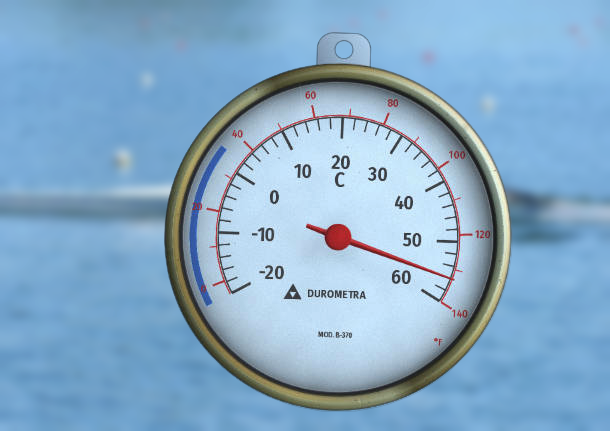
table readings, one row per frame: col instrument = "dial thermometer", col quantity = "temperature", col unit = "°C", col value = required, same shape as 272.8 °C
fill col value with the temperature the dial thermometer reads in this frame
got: 56 °C
